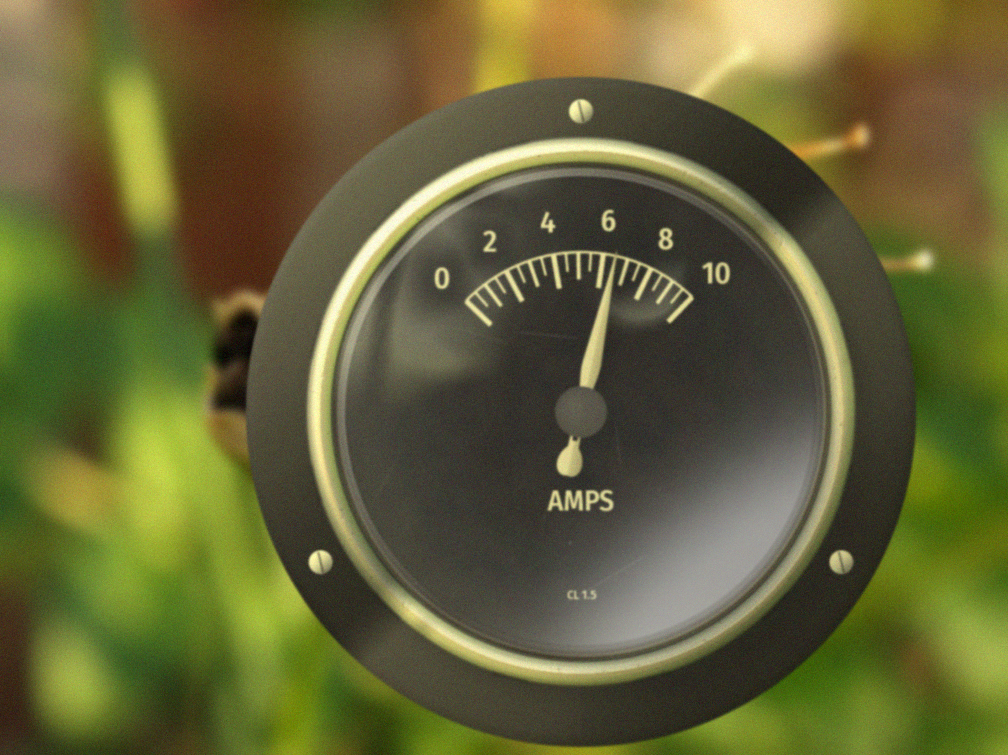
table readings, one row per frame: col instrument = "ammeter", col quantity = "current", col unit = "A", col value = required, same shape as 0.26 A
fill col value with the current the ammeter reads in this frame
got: 6.5 A
